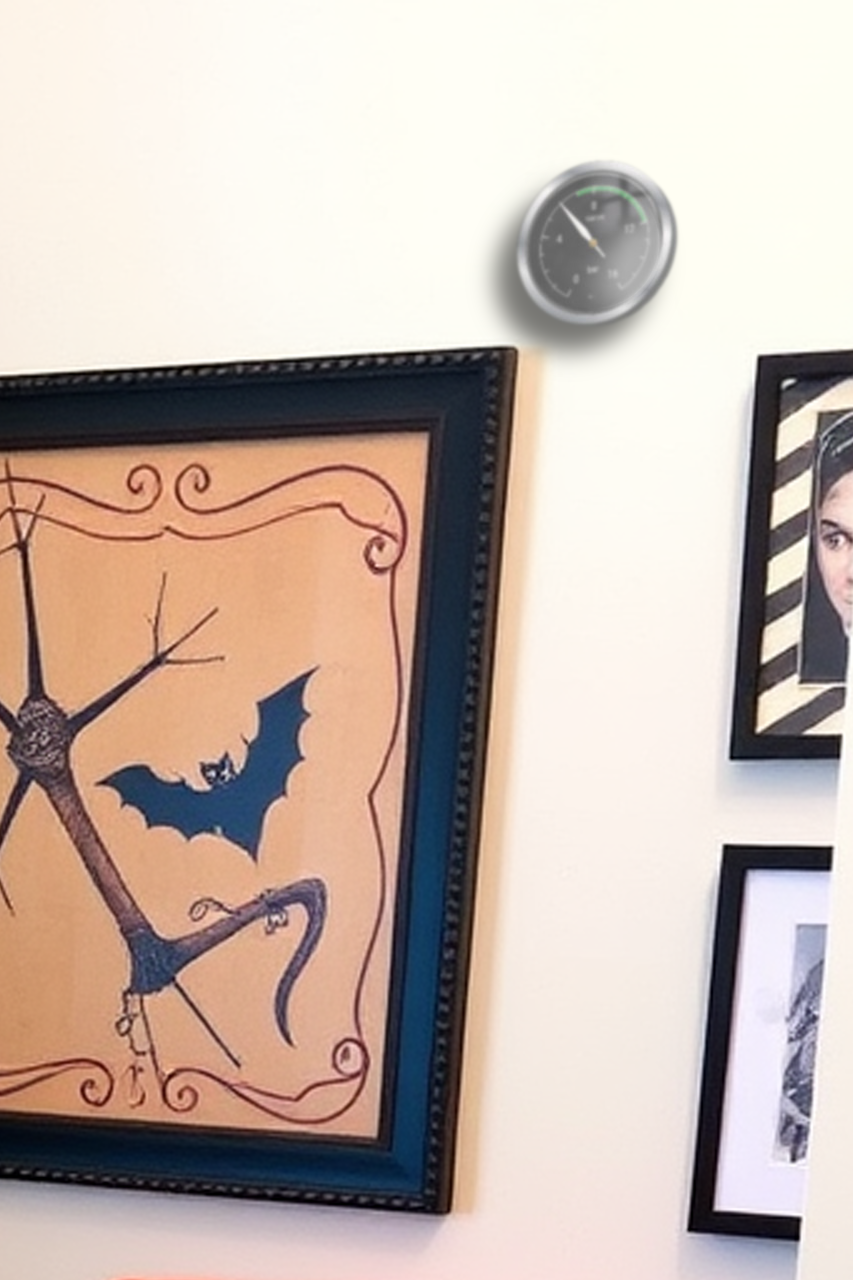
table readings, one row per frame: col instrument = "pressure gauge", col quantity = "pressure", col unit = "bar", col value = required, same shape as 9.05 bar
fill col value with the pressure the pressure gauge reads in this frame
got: 6 bar
